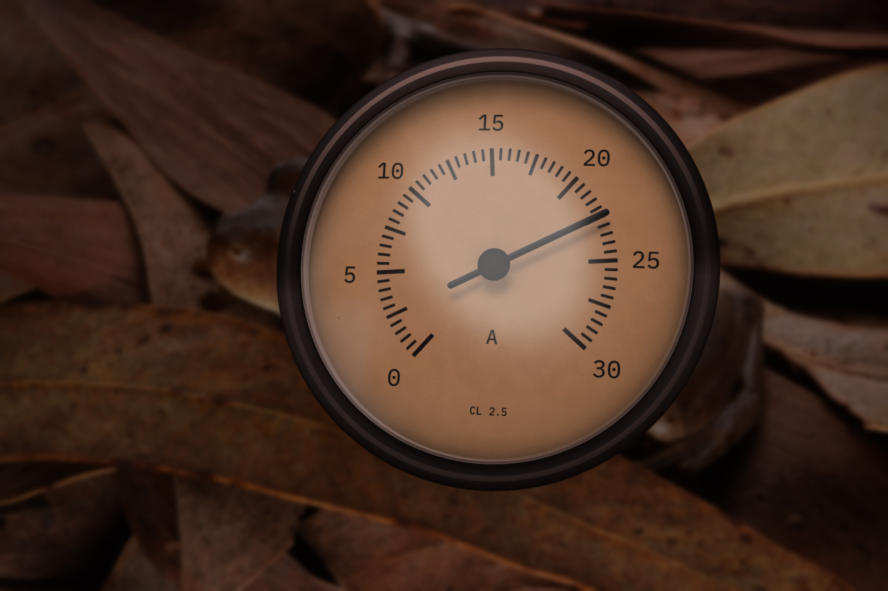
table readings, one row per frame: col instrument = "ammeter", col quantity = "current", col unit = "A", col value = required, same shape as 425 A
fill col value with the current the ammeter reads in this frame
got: 22.5 A
